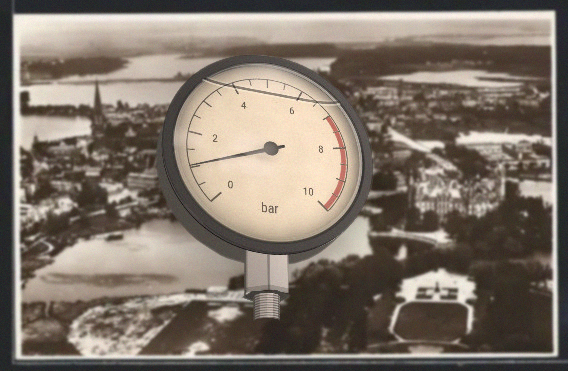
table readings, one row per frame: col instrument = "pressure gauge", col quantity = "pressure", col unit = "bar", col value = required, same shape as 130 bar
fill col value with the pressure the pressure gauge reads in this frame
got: 1 bar
